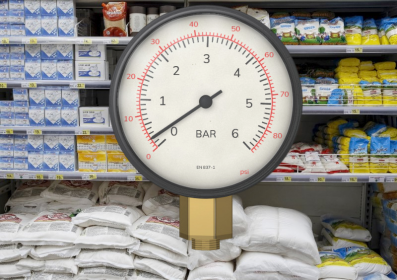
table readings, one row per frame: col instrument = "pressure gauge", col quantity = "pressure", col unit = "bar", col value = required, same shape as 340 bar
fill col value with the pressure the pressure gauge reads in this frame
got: 0.2 bar
